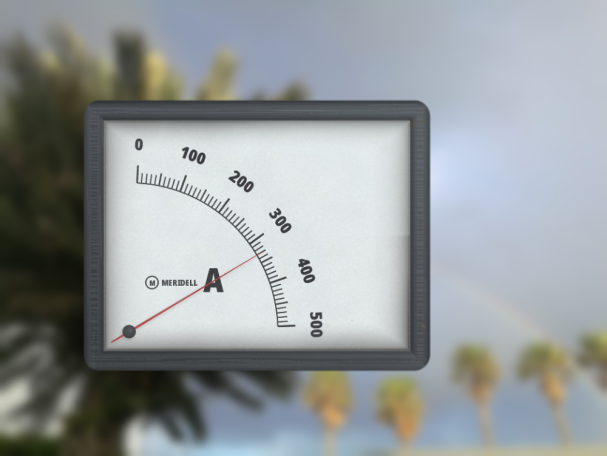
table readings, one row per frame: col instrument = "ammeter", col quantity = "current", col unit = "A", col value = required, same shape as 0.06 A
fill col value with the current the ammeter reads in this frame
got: 330 A
